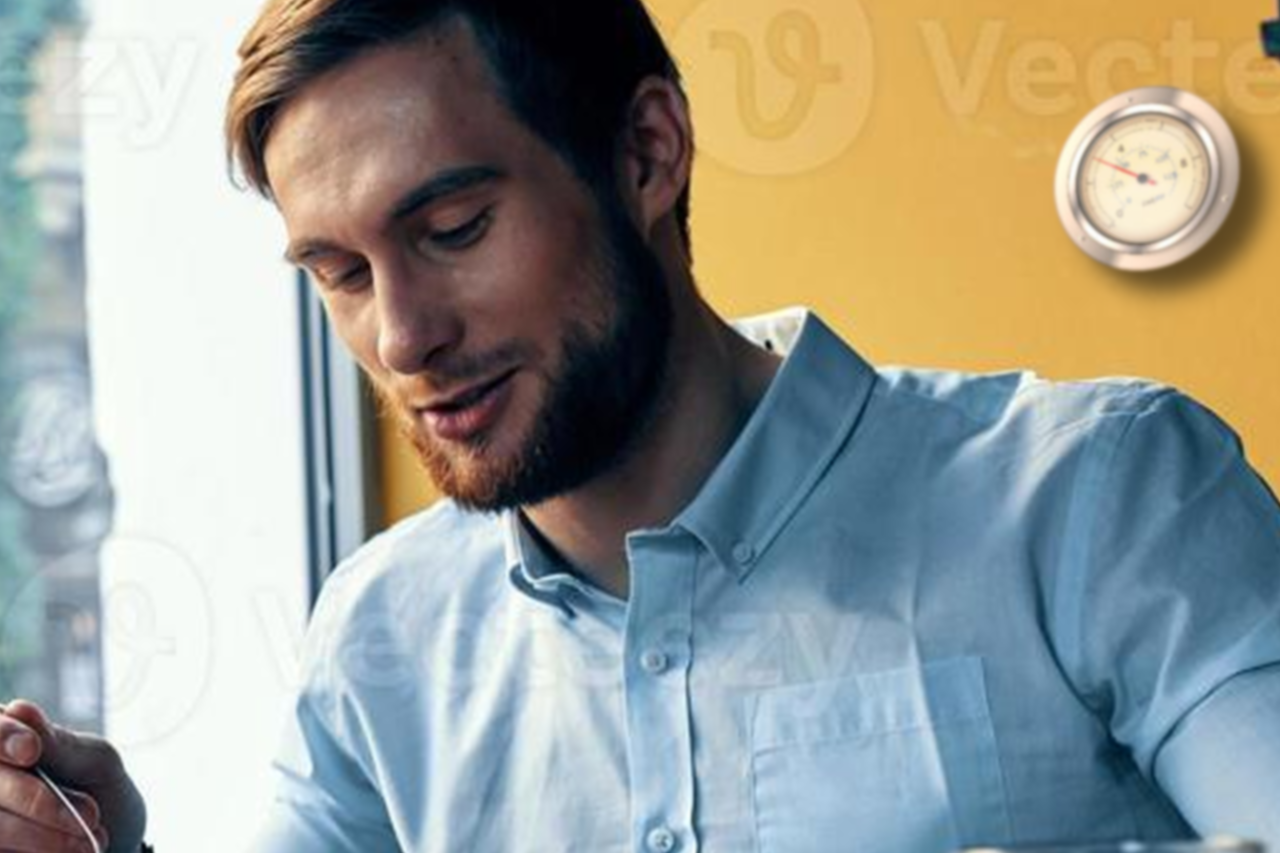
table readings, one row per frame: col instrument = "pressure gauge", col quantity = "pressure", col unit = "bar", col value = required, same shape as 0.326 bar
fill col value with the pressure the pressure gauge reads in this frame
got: 3 bar
